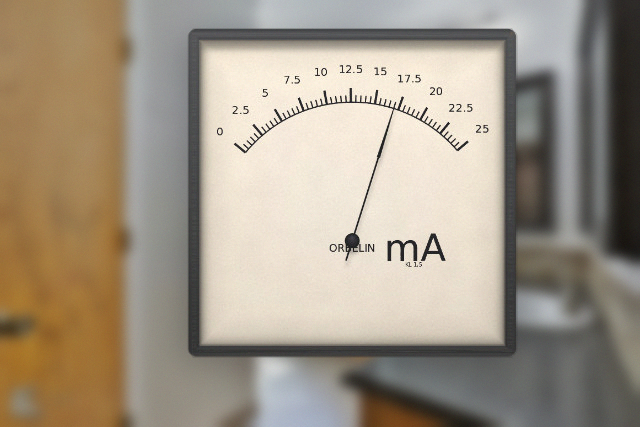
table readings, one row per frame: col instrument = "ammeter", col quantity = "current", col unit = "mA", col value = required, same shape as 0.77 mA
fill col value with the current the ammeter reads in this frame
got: 17 mA
